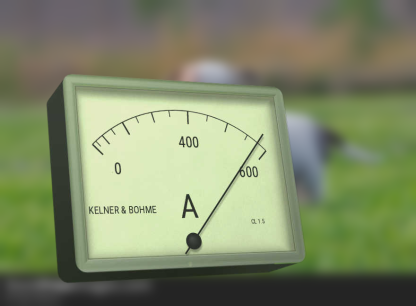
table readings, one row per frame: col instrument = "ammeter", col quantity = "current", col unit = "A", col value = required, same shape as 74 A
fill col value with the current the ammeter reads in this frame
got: 575 A
